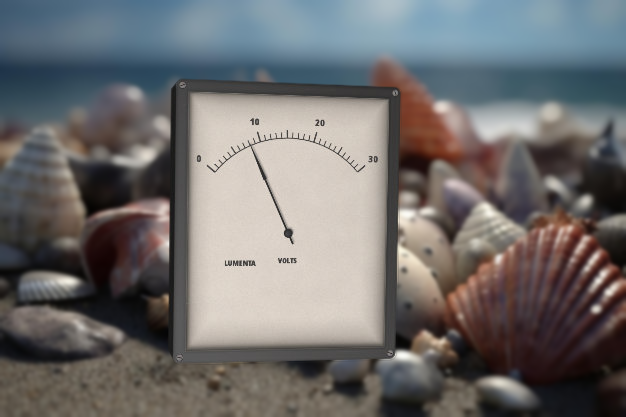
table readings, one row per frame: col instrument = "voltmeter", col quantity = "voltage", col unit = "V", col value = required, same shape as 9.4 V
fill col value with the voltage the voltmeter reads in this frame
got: 8 V
